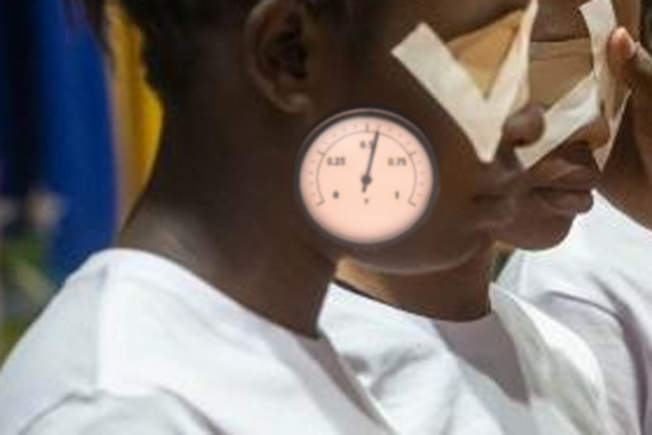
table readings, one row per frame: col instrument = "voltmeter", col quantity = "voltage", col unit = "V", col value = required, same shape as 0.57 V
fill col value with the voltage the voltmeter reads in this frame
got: 0.55 V
